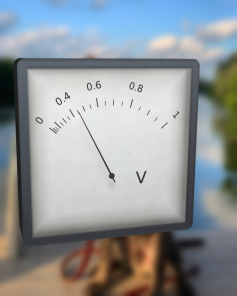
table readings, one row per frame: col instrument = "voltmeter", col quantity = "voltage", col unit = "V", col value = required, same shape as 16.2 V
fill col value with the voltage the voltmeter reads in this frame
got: 0.45 V
